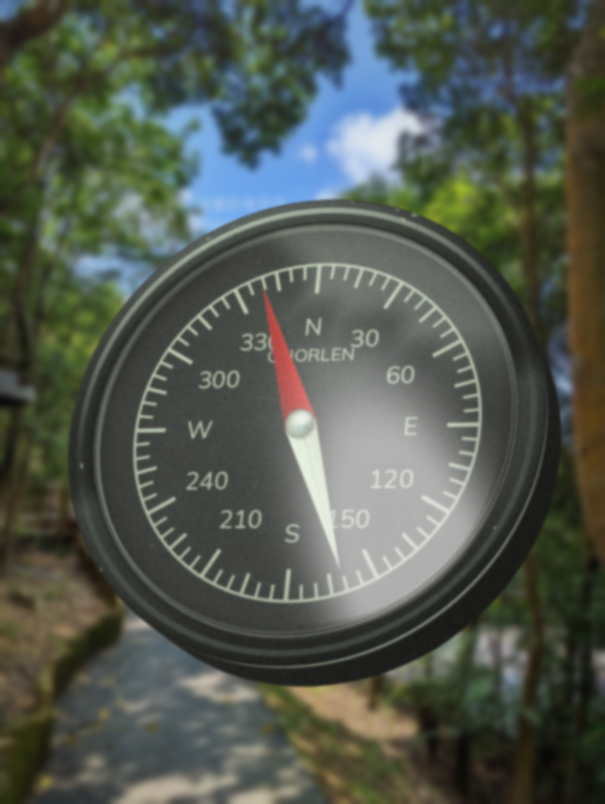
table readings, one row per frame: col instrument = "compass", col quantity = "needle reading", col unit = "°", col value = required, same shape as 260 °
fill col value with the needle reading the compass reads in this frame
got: 340 °
